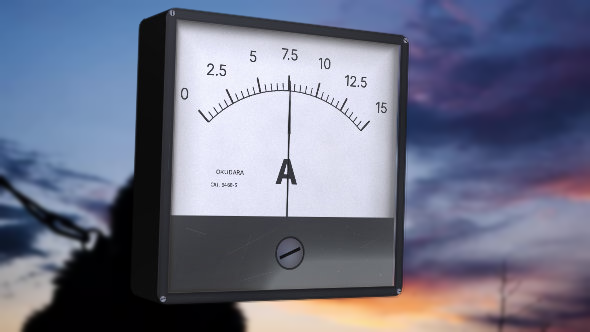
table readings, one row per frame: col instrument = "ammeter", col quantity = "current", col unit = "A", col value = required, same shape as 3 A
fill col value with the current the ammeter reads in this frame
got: 7.5 A
